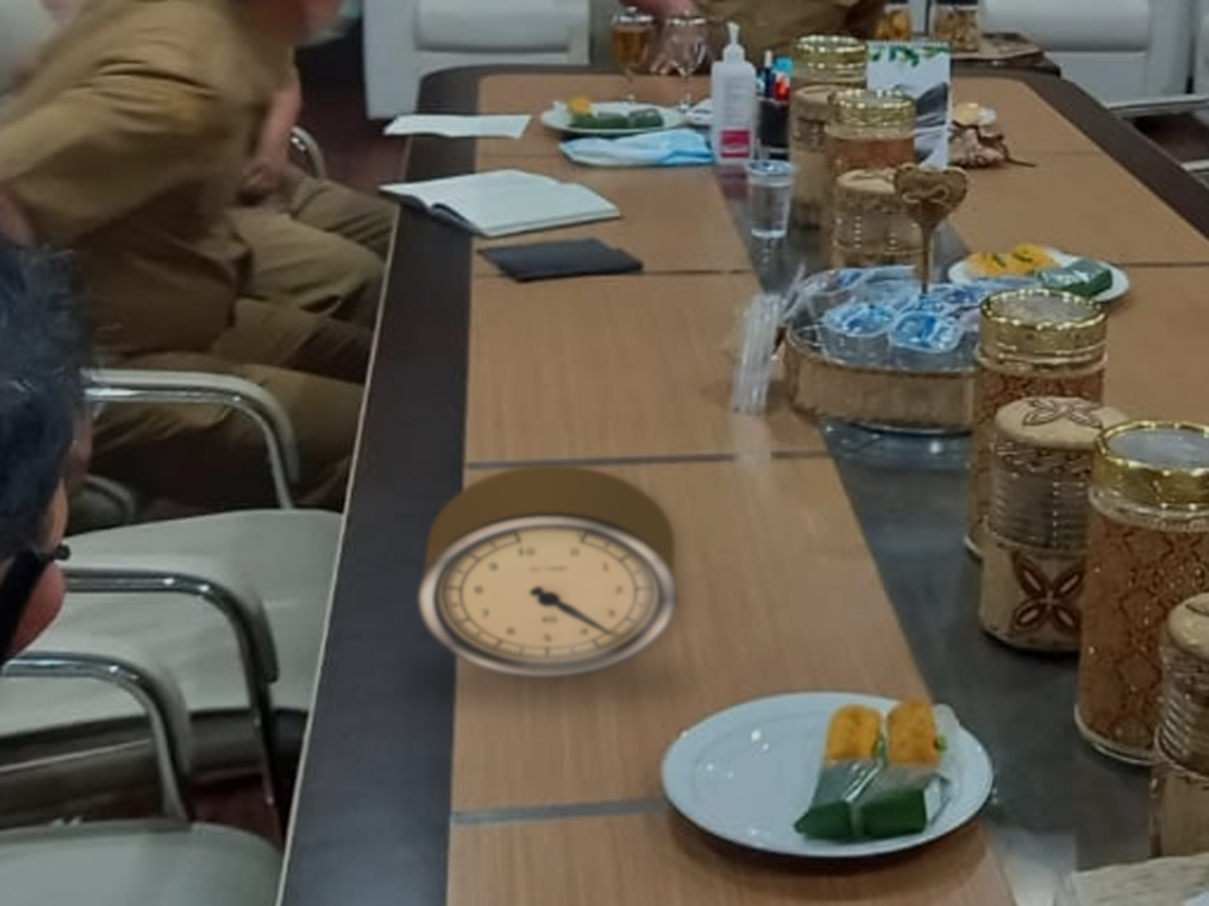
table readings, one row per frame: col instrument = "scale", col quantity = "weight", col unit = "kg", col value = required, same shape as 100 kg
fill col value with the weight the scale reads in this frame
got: 3.5 kg
